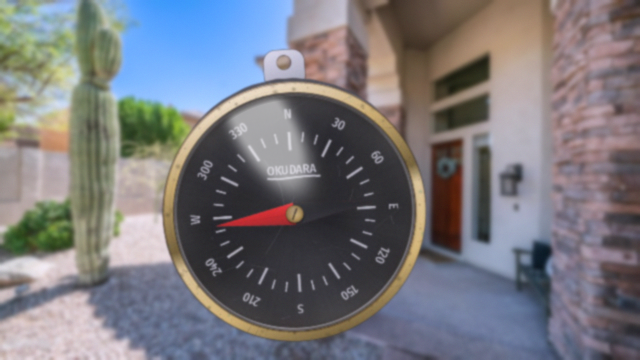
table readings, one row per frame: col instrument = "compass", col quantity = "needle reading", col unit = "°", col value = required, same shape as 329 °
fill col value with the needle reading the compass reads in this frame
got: 265 °
